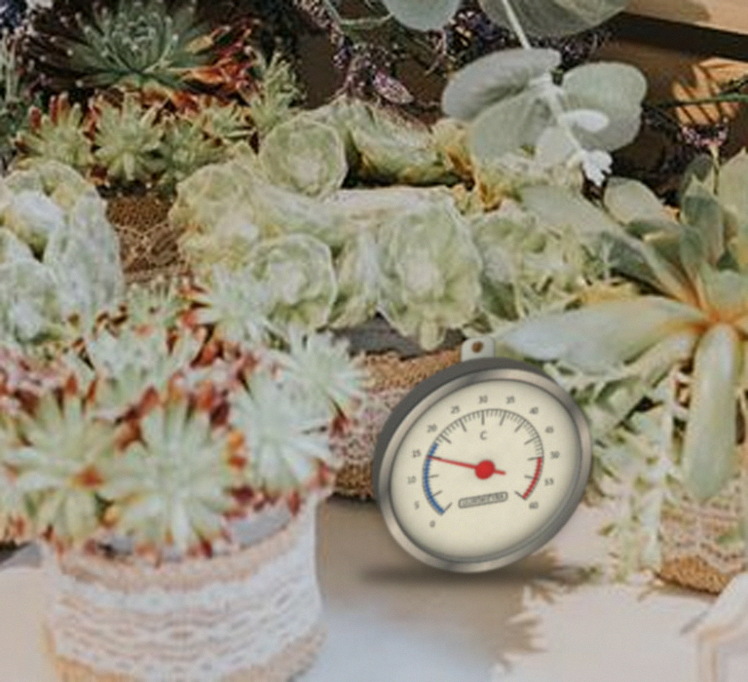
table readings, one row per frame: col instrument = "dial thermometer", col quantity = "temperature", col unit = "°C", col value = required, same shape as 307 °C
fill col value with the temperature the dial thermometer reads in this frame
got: 15 °C
